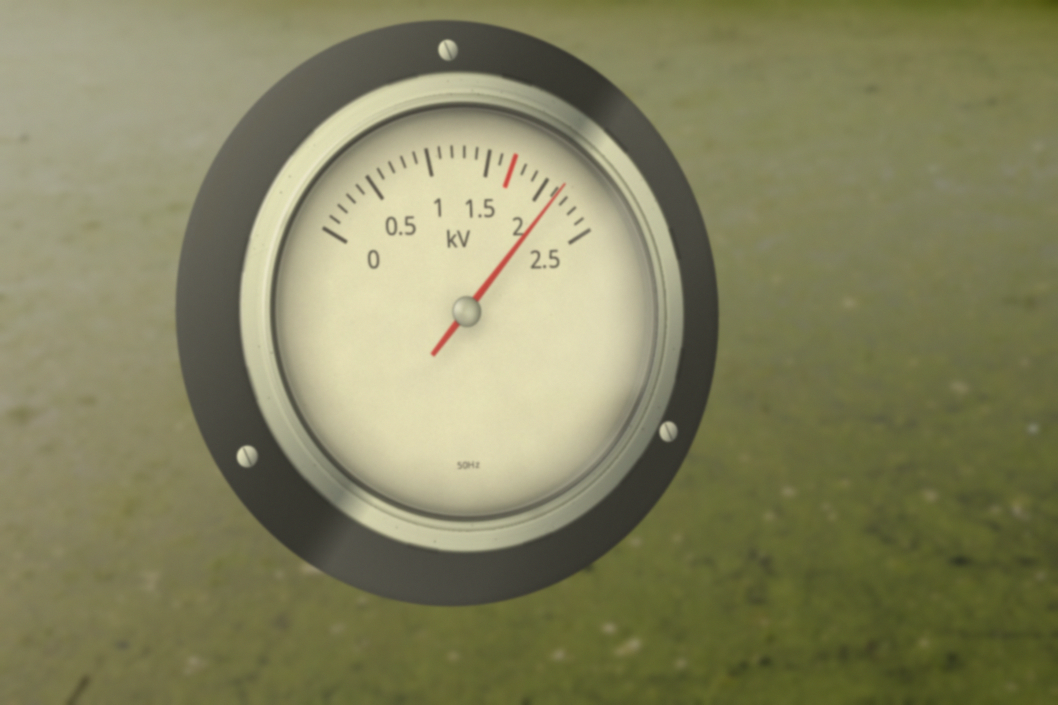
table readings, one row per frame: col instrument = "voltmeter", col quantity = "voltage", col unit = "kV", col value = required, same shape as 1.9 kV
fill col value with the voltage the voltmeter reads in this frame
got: 2.1 kV
